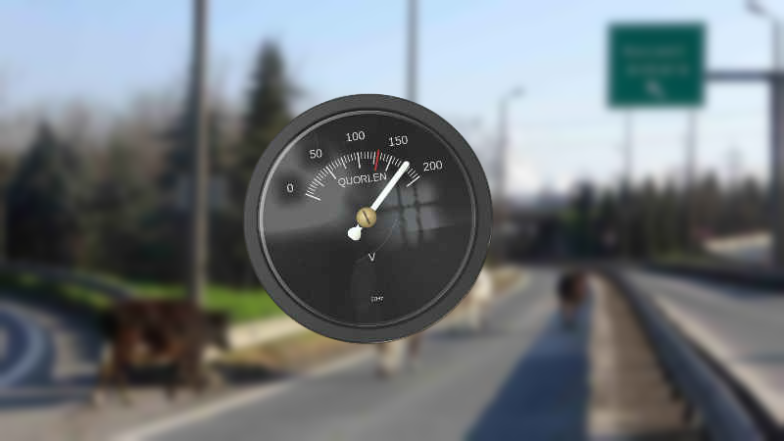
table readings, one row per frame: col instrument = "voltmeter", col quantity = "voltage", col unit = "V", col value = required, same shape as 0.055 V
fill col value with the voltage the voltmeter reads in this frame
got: 175 V
